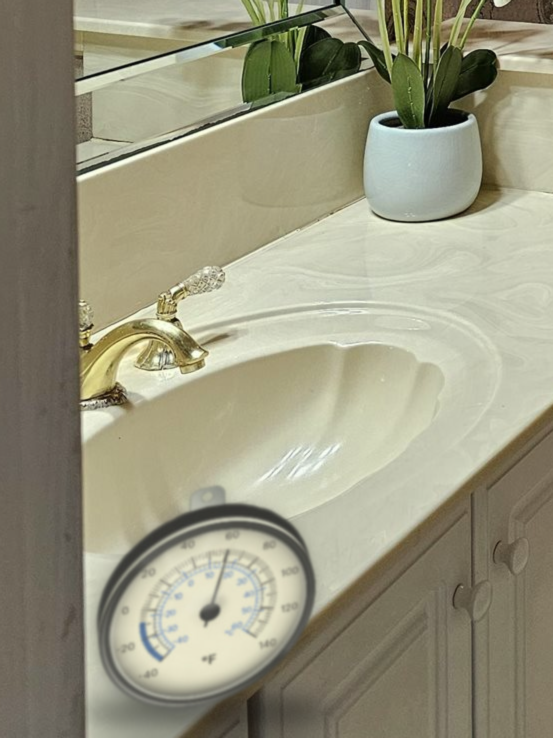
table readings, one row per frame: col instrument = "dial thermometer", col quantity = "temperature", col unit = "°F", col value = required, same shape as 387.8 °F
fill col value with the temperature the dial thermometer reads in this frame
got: 60 °F
